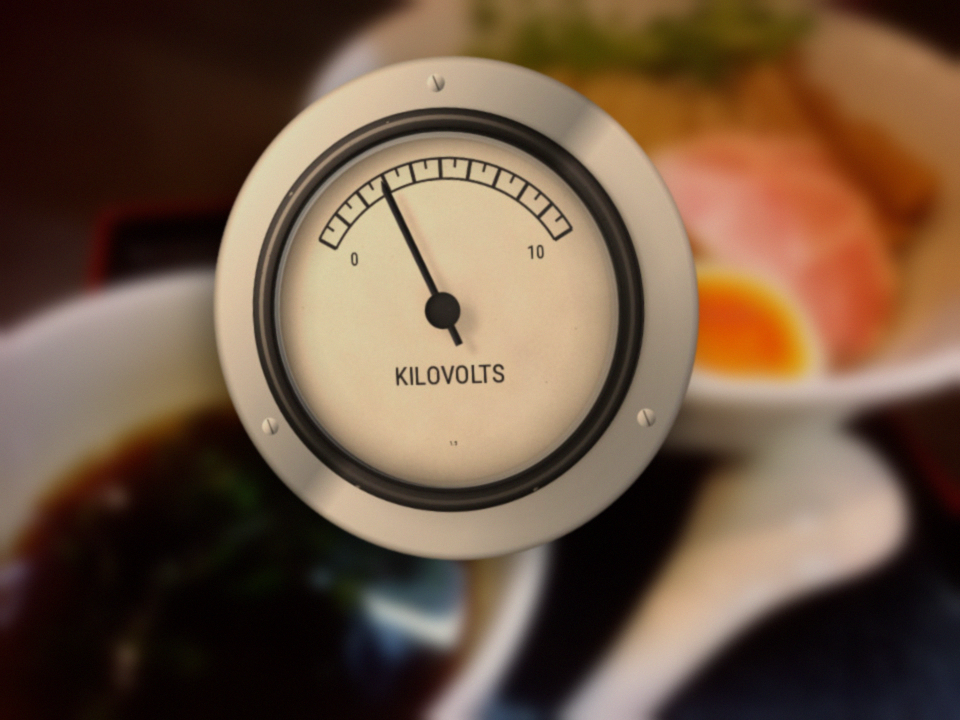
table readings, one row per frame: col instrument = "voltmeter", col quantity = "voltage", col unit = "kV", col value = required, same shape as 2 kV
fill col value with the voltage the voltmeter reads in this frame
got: 3 kV
